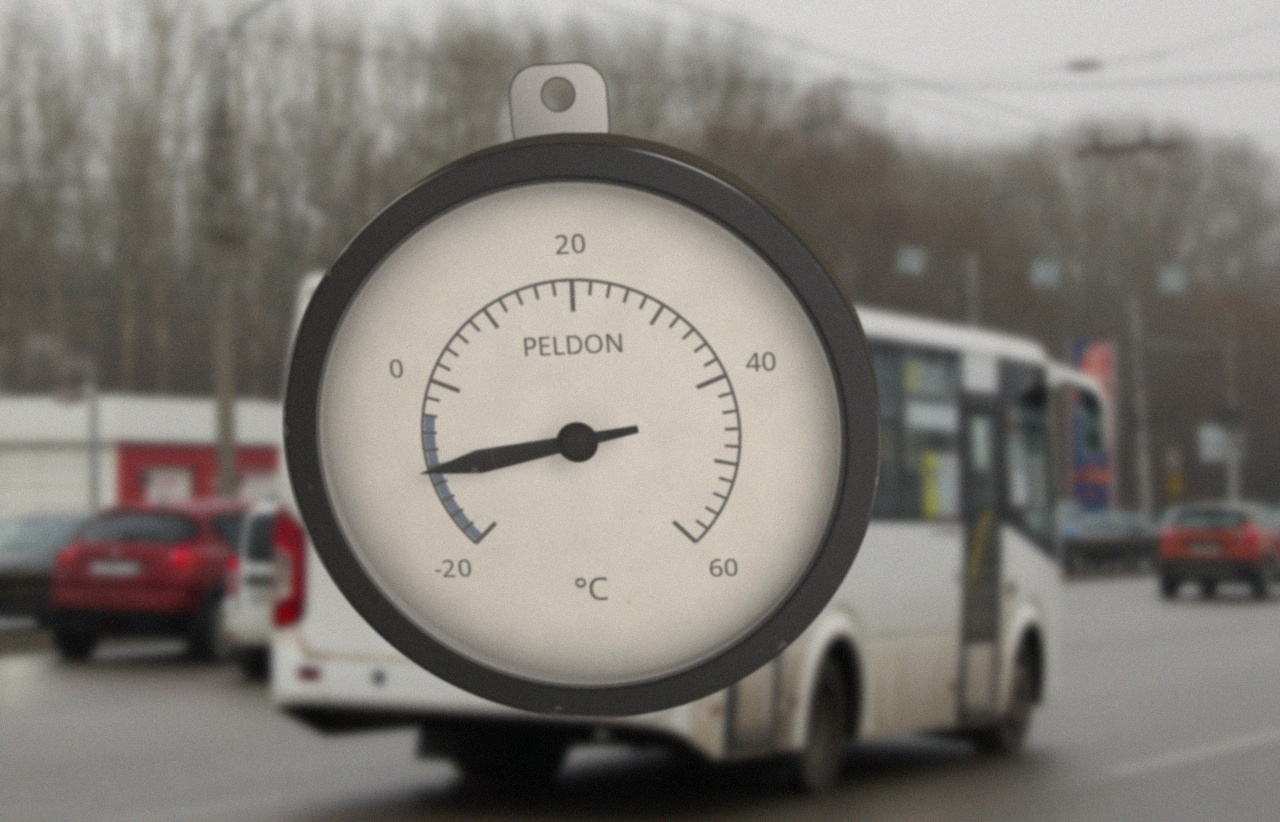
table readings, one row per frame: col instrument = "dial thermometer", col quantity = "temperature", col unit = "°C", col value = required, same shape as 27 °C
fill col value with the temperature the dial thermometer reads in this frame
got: -10 °C
